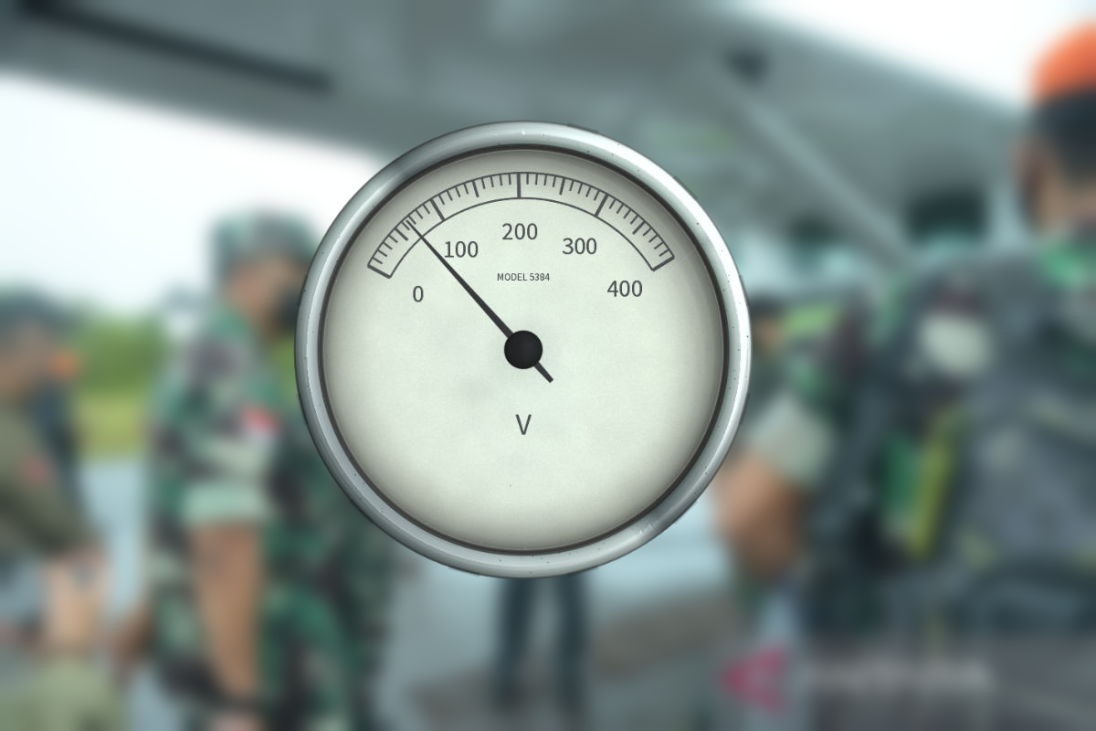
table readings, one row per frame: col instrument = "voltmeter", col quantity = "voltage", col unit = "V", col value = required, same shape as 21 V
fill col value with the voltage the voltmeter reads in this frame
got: 65 V
